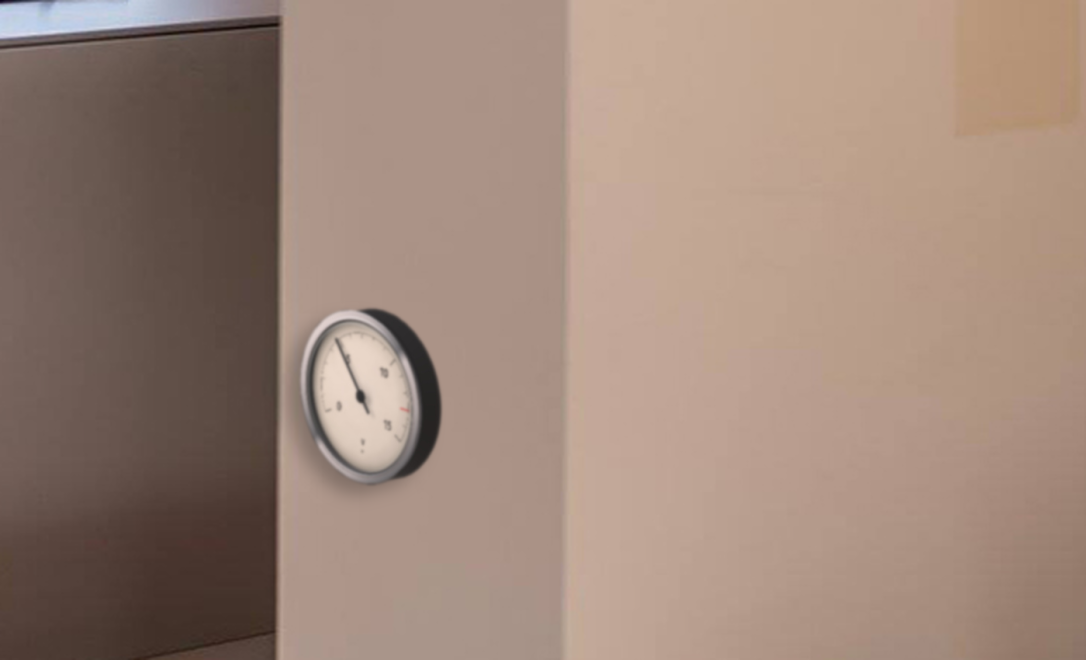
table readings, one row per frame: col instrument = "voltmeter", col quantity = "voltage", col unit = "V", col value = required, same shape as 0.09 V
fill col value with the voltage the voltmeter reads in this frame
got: 5 V
